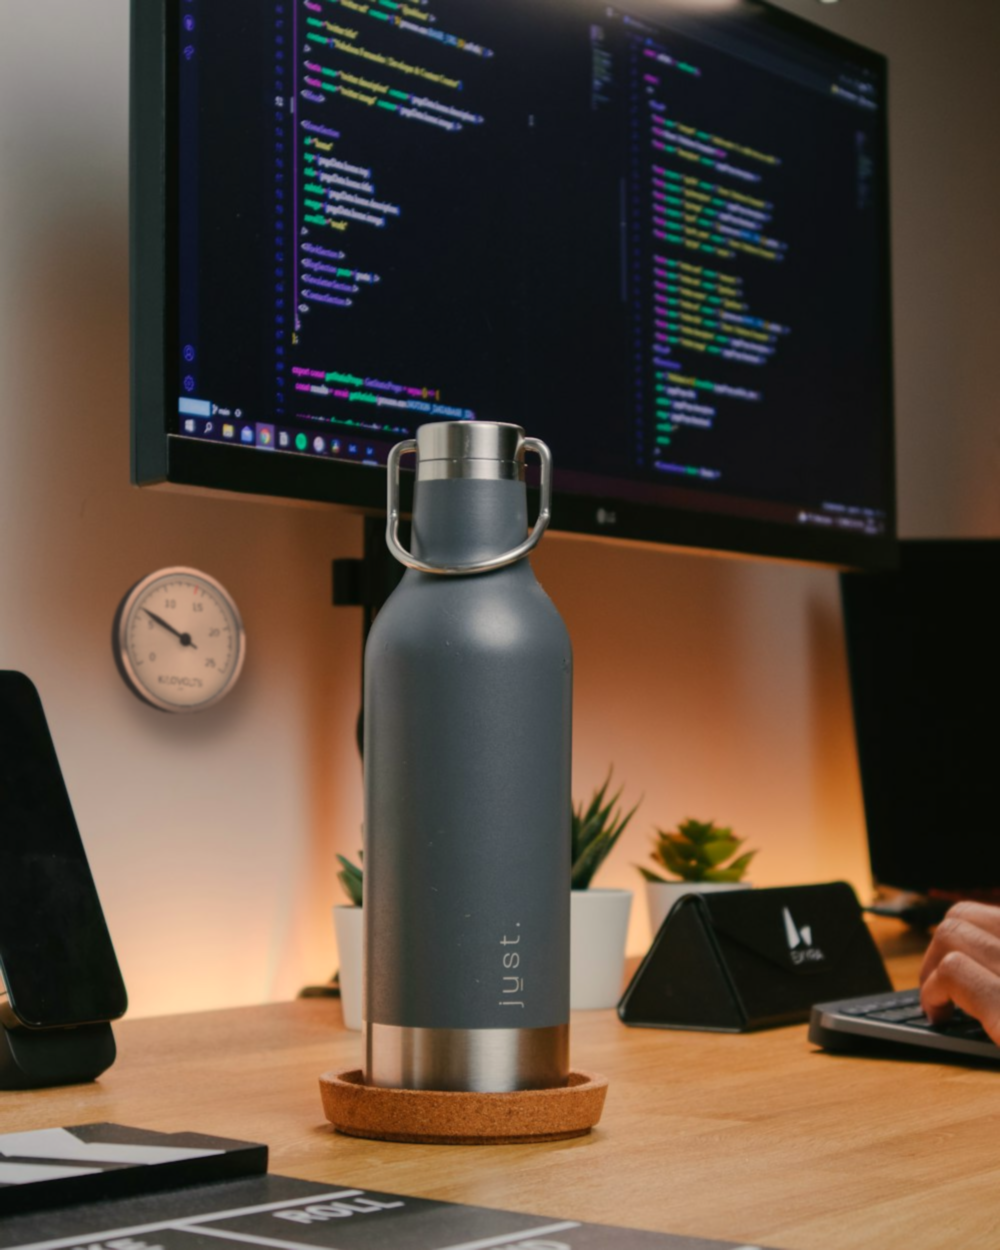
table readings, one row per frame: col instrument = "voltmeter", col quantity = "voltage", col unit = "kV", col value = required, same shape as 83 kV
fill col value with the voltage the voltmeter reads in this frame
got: 6 kV
